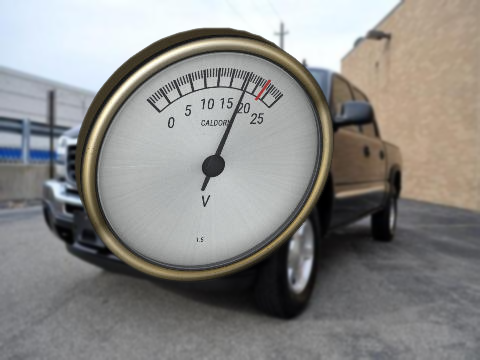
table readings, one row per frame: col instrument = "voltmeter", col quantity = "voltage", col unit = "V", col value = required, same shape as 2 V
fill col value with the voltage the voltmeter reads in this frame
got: 17.5 V
